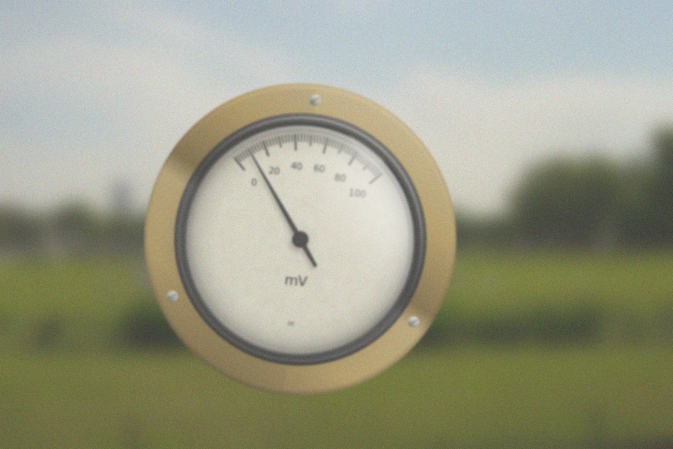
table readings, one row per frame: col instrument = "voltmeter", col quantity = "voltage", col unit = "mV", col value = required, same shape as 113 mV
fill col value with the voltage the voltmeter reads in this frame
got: 10 mV
